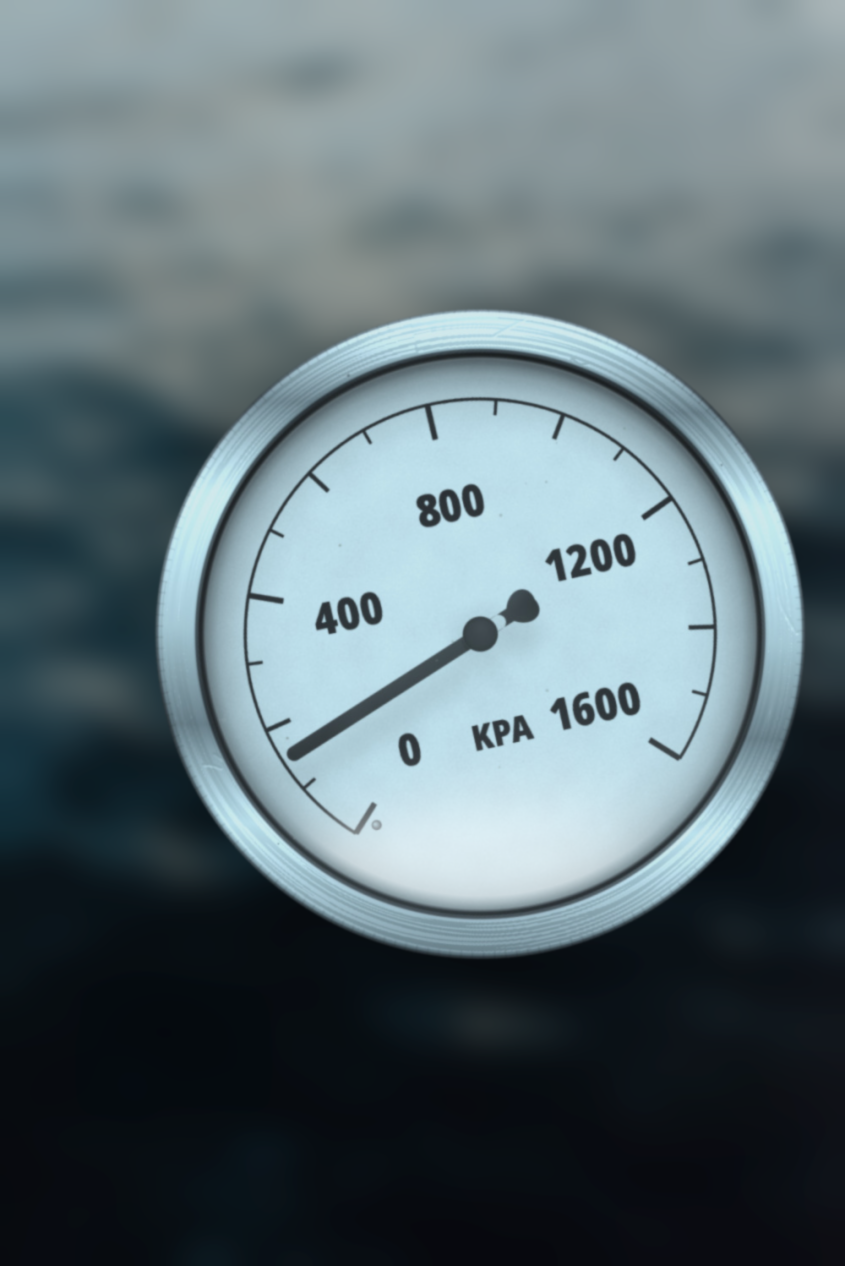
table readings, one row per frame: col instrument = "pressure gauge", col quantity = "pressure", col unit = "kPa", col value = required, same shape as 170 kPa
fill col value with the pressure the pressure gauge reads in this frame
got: 150 kPa
